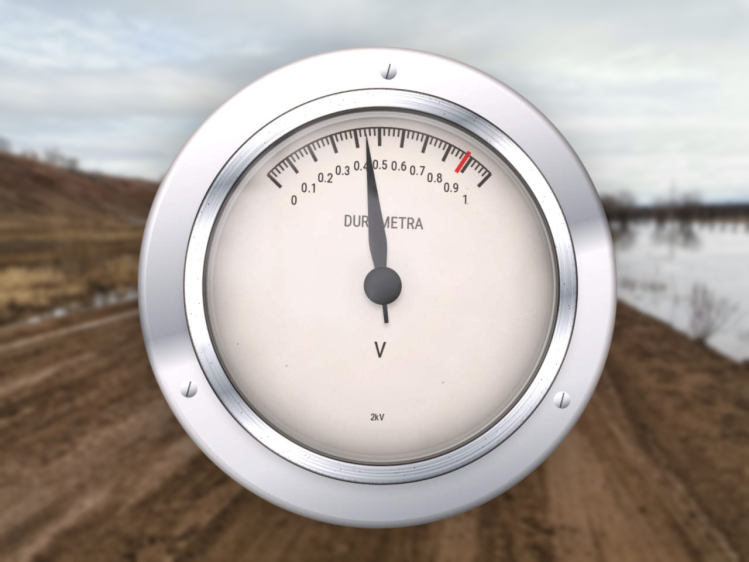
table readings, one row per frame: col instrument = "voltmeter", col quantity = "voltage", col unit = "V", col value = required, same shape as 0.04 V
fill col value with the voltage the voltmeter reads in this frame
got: 0.44 V
